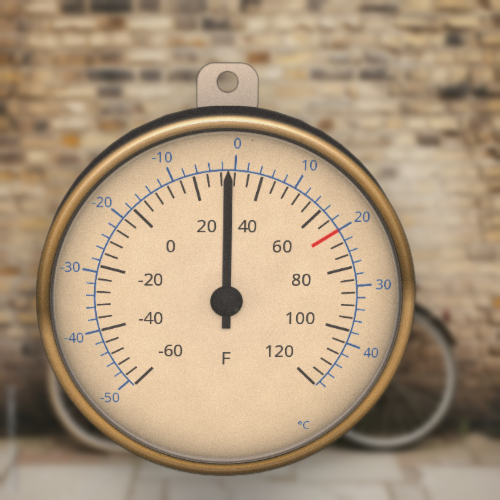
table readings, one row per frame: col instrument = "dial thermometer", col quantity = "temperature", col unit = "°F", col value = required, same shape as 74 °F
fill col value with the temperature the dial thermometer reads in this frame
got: 30 °F
